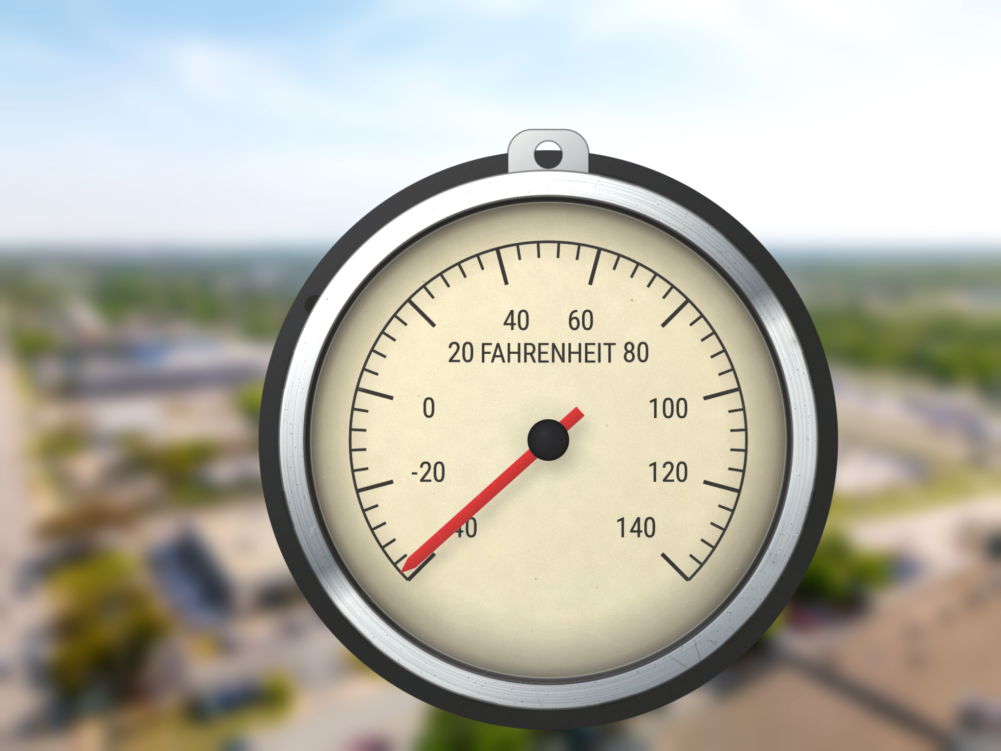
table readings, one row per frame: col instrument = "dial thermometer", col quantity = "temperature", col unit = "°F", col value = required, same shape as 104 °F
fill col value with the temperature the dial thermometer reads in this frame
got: -38 °F
